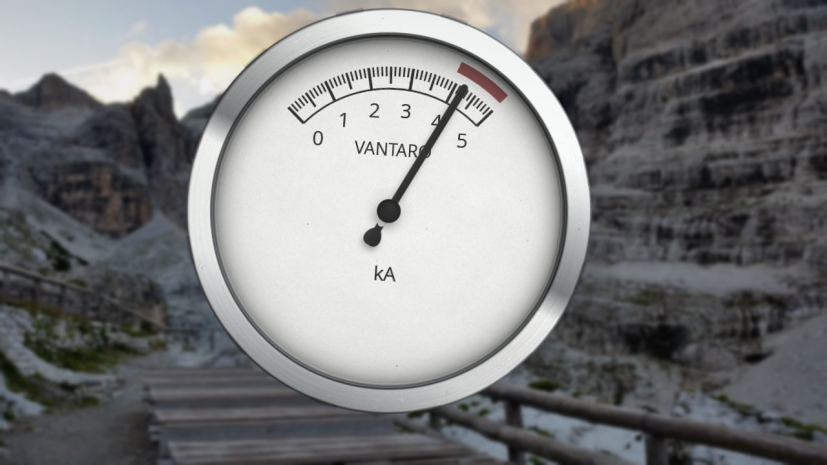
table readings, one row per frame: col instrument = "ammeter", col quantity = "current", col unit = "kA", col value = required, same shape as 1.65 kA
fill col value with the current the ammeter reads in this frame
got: 4.2 kA
